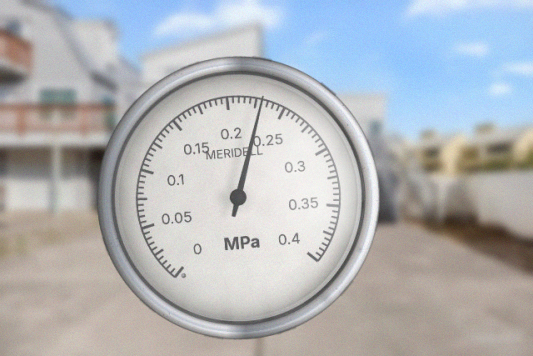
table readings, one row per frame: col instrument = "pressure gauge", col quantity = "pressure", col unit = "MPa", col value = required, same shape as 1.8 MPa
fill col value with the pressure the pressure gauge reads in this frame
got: 0.23 MPa
